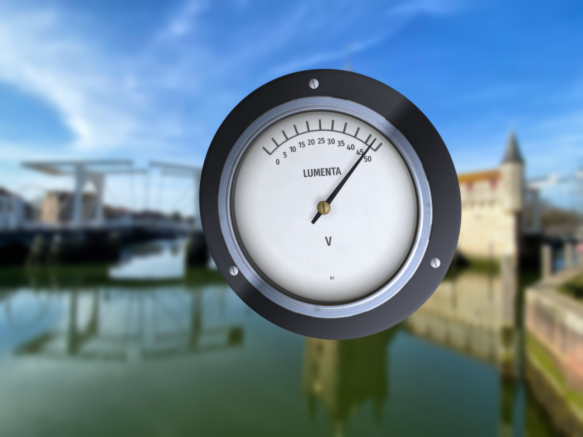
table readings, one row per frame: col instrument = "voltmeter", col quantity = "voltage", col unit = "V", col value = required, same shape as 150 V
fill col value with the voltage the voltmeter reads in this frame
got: 47.5 V
